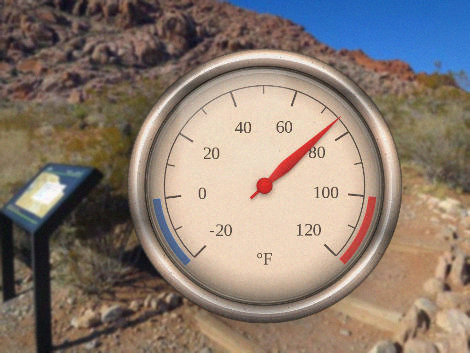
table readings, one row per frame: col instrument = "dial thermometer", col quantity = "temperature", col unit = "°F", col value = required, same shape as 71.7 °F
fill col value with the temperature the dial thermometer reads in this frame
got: 75 °F
